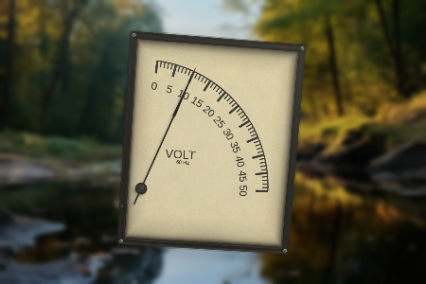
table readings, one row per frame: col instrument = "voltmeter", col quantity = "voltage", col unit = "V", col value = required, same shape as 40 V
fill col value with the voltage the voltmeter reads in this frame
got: 10 V
